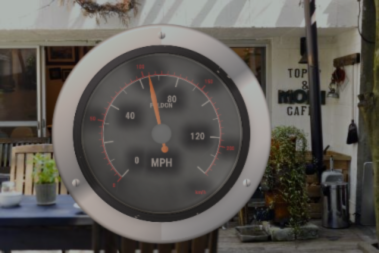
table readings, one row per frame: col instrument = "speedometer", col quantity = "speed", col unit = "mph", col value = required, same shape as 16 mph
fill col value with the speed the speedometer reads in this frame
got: 65 mph
